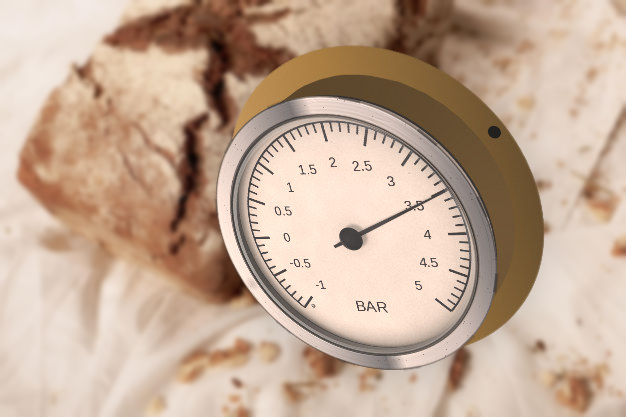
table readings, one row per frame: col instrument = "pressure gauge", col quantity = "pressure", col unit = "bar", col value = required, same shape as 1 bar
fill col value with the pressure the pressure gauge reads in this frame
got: 3.5 bar
